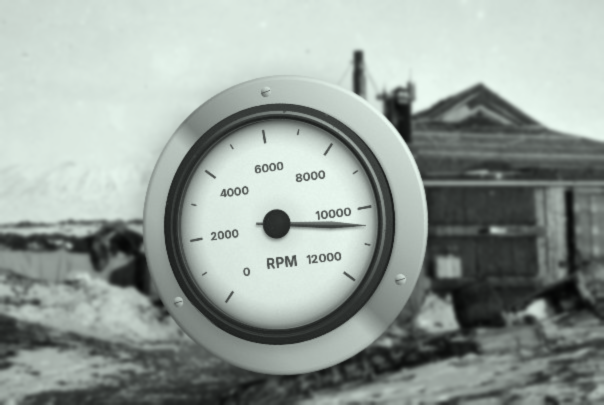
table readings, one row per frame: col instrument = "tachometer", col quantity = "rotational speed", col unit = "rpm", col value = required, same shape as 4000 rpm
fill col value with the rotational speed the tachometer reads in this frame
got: 10500 rpm
